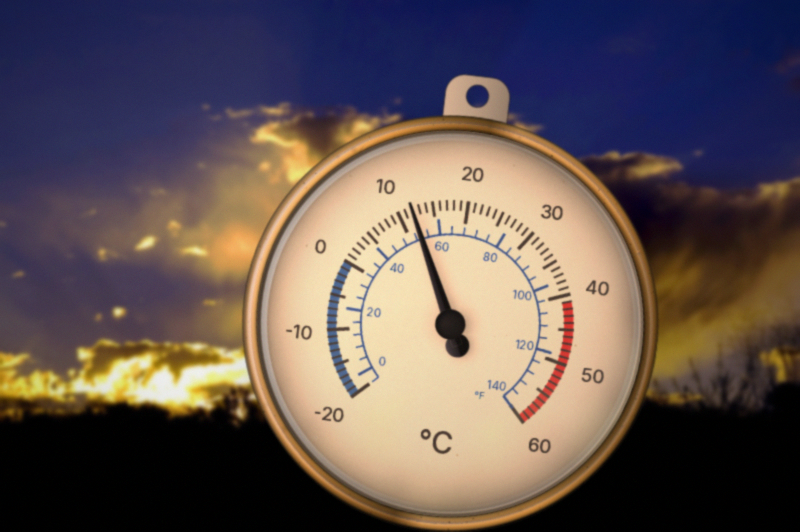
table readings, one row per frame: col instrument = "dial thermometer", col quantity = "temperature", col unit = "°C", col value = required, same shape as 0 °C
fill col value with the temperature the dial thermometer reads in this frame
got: 12 °C
